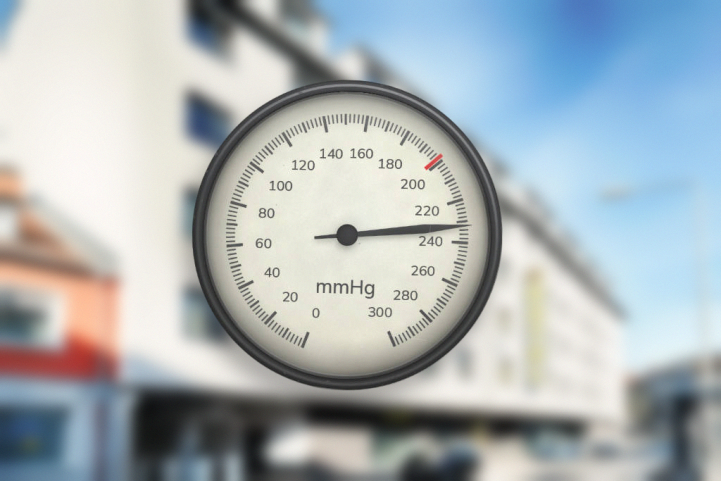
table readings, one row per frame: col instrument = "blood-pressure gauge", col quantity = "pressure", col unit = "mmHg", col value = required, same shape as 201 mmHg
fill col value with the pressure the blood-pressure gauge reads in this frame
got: 232 mmHg
